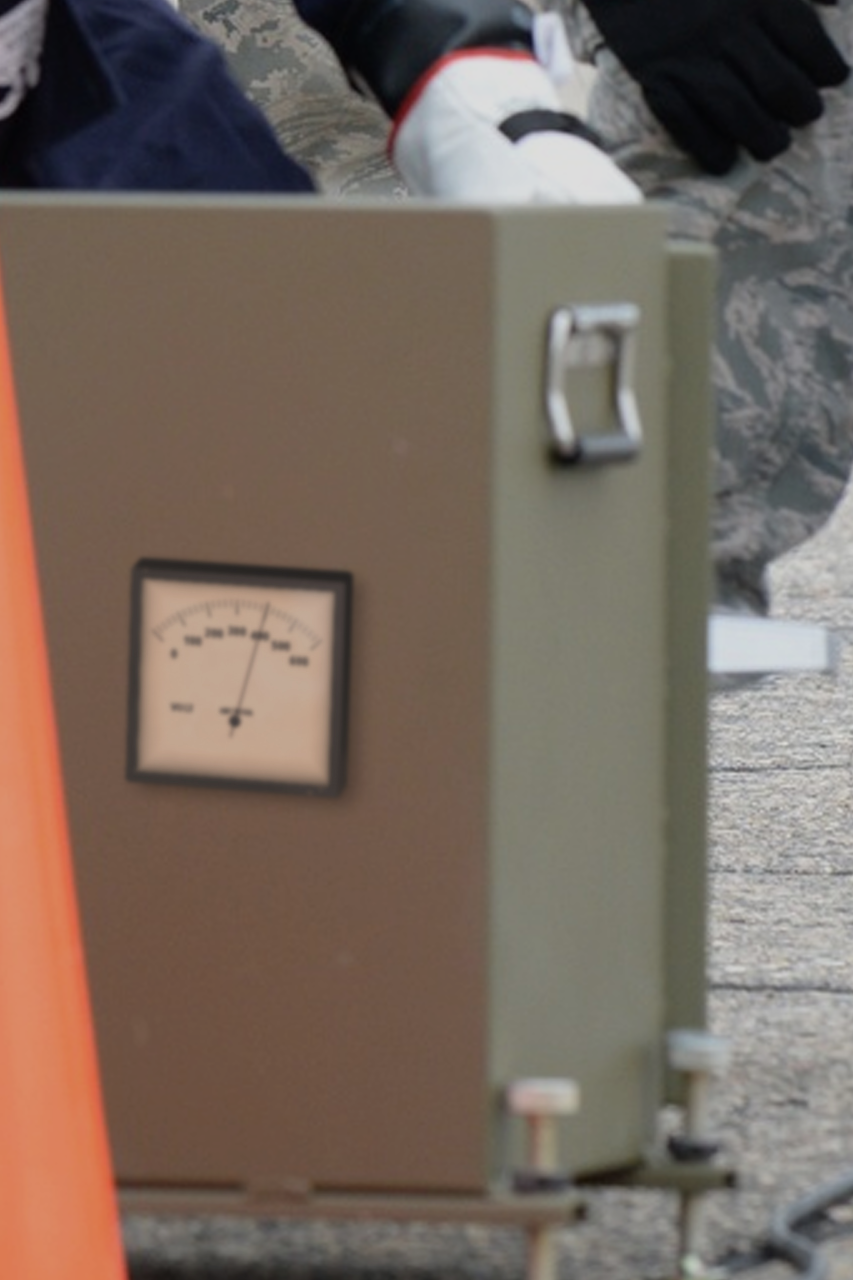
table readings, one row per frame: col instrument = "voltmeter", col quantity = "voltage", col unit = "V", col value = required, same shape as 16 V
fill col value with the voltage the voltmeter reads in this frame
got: 400 V
